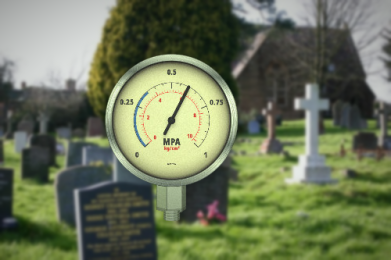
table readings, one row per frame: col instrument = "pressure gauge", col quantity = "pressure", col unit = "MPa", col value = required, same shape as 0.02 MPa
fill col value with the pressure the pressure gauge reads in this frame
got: 0.6 MPa
